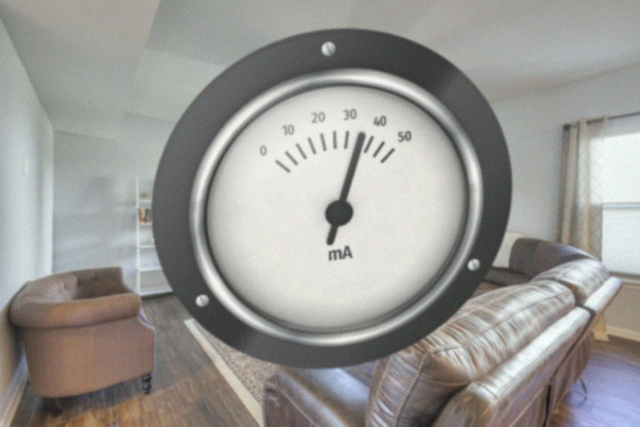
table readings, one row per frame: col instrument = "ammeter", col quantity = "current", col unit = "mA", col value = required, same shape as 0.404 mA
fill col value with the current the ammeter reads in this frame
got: 35 mA
